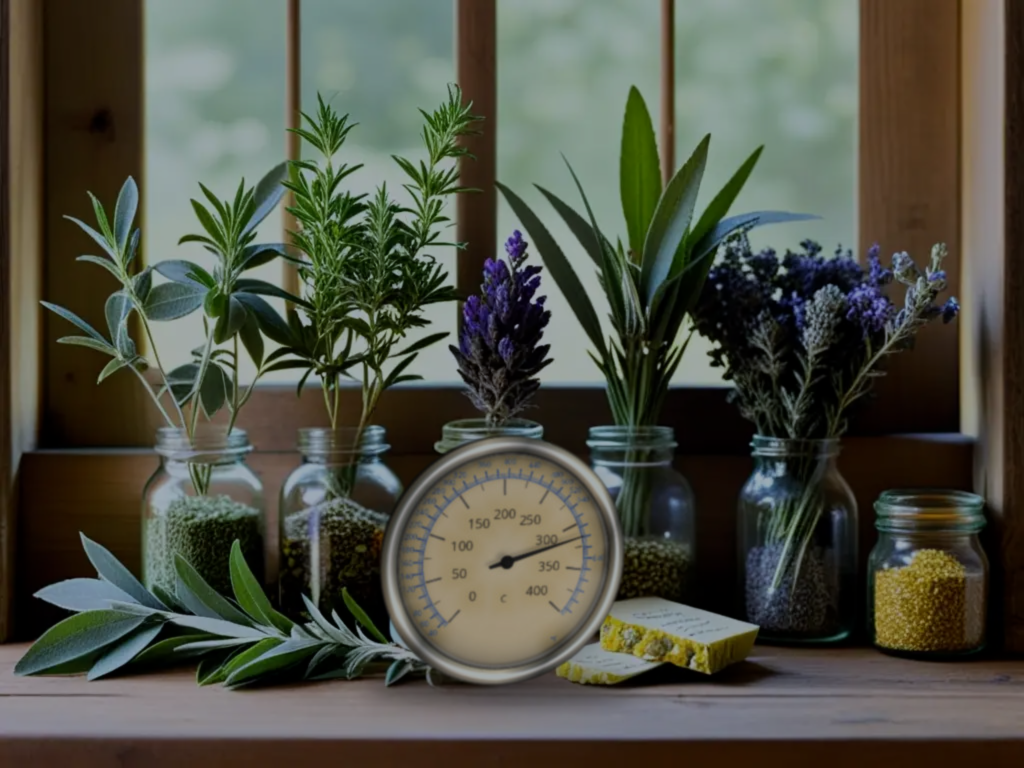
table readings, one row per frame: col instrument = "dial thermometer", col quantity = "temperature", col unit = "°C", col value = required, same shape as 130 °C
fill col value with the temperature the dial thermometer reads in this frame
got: 312.5 °C
